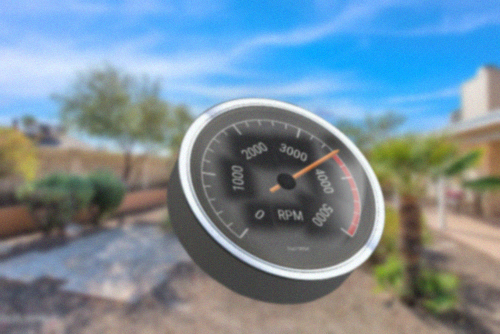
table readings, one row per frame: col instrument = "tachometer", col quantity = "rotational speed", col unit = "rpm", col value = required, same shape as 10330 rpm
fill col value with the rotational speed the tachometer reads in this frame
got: 3600 rpm
